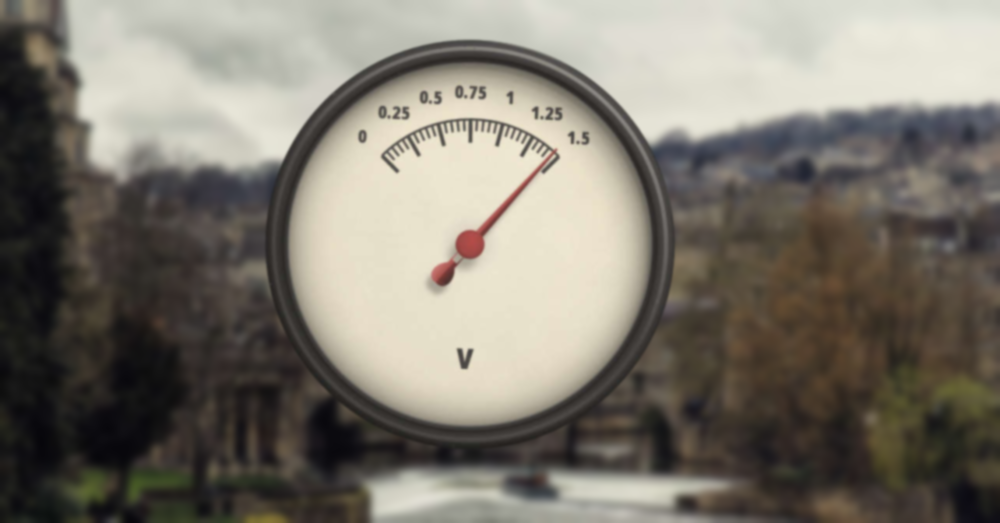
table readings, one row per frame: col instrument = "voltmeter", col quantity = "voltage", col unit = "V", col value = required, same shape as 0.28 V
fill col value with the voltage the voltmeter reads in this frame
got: 1.45 V
